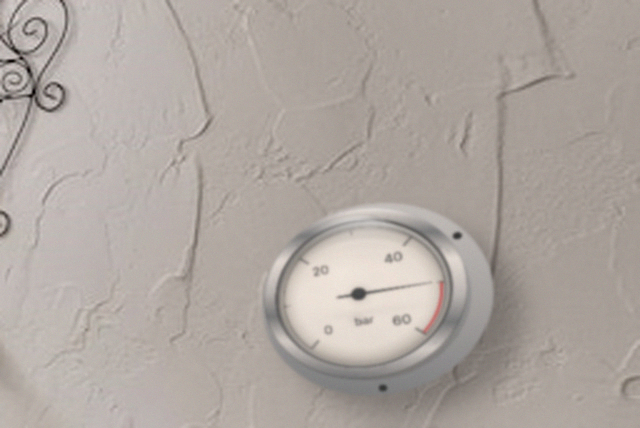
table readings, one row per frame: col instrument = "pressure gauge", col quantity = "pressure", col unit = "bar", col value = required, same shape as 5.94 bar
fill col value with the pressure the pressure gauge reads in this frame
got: 50 bar
